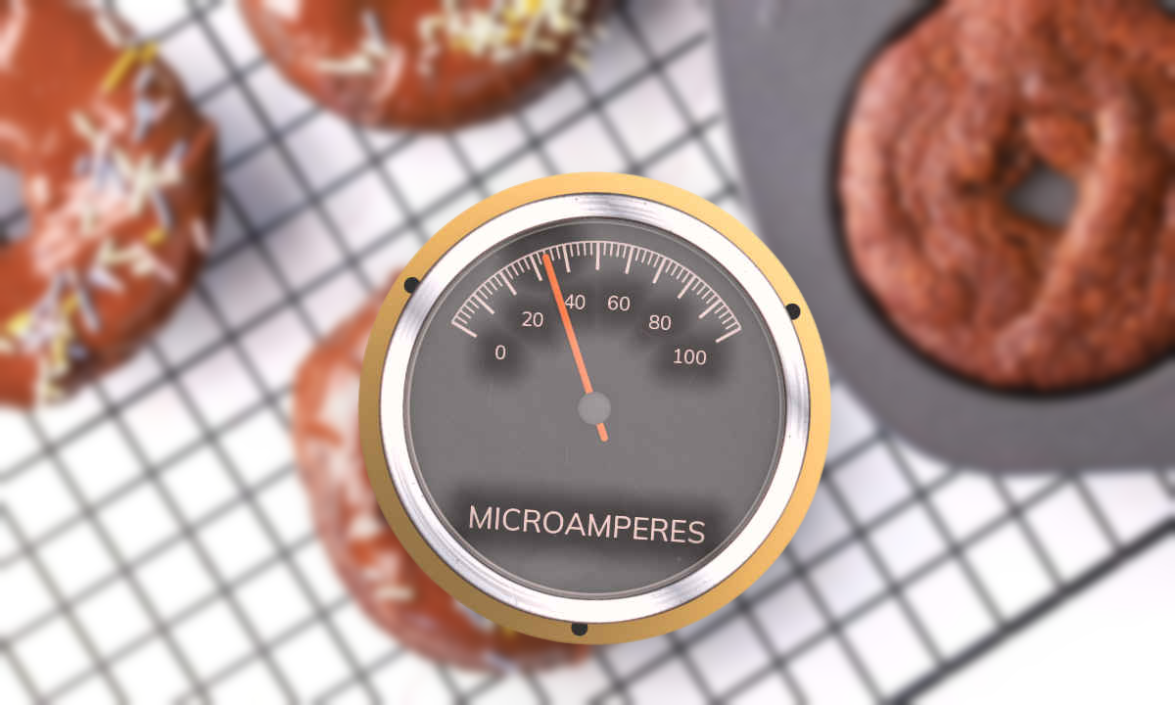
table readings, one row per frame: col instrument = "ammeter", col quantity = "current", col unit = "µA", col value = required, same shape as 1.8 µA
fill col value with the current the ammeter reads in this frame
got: 34 µA
